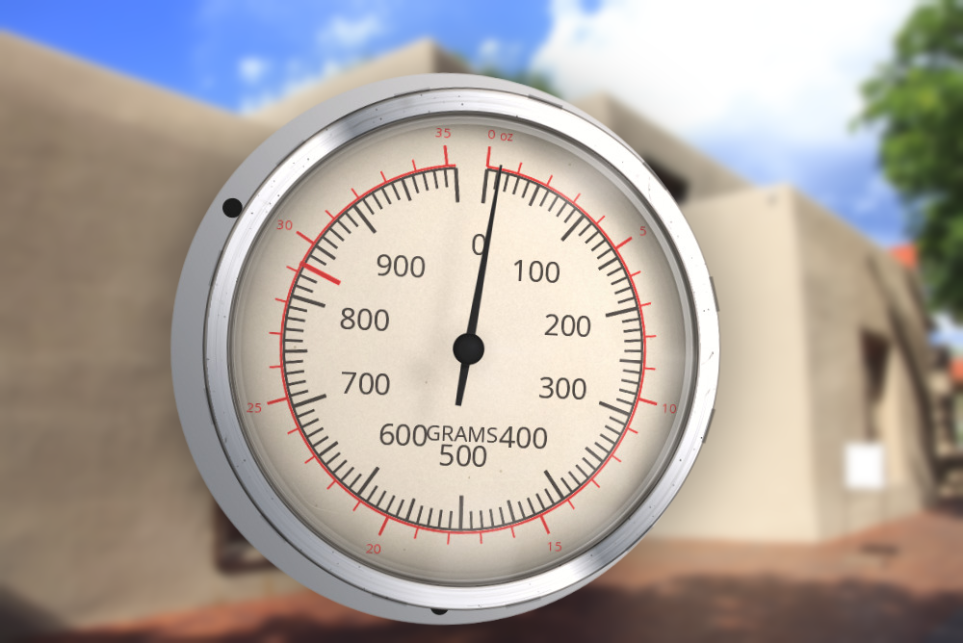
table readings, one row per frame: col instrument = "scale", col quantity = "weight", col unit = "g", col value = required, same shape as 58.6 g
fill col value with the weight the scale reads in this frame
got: 10 g
